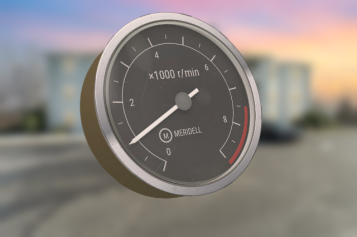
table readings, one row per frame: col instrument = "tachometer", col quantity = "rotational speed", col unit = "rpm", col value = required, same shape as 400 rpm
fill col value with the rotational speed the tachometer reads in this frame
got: 1000 rpm
